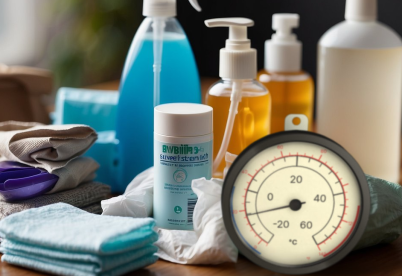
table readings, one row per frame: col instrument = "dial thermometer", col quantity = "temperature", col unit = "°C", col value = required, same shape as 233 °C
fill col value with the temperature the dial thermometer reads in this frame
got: -8 °C
